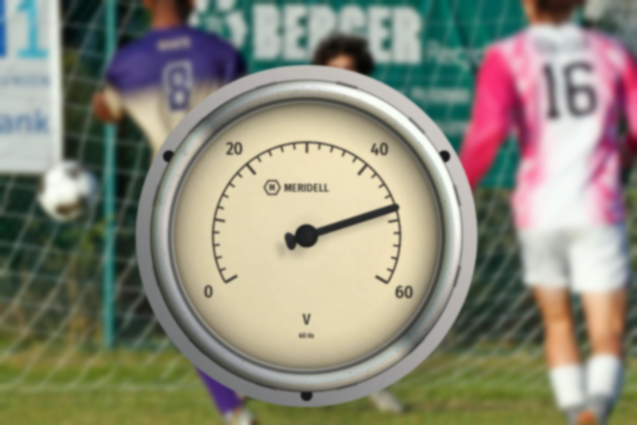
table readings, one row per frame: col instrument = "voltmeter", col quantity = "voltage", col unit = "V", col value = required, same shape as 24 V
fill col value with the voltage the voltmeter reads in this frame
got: 48 V
